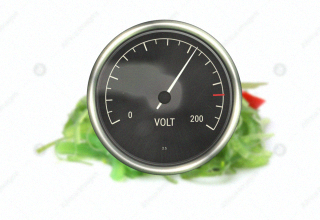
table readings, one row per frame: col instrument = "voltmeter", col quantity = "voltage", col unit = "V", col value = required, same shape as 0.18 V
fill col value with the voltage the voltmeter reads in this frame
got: 125 V
